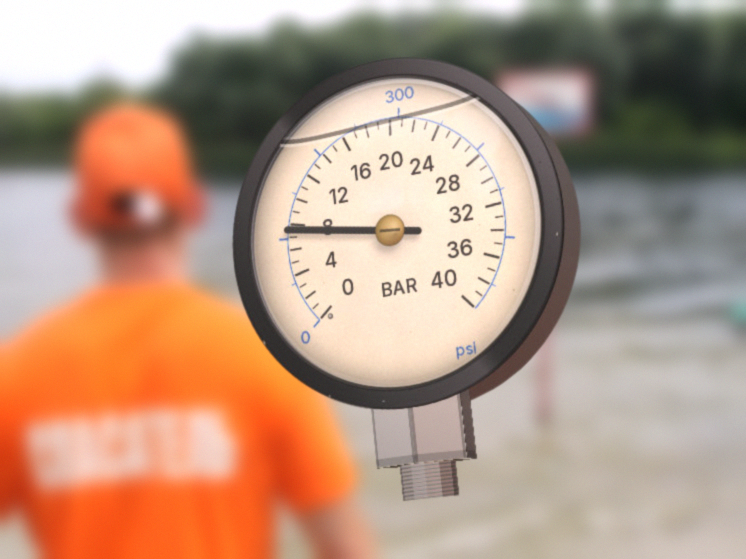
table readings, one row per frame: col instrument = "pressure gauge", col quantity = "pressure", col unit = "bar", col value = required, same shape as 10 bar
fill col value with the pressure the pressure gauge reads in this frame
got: 7.5 bar
